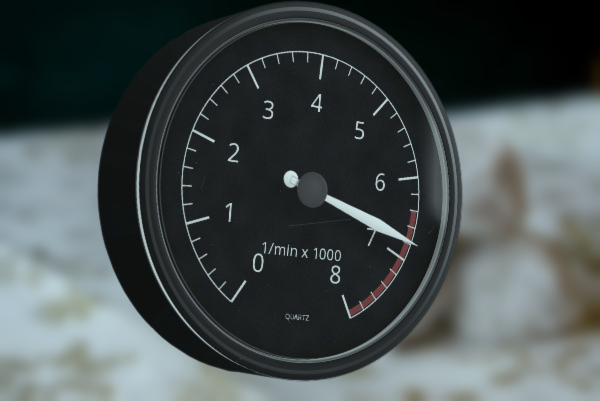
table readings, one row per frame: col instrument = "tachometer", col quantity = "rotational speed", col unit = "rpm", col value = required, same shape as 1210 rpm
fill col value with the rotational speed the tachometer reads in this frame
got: 6800 rpm
